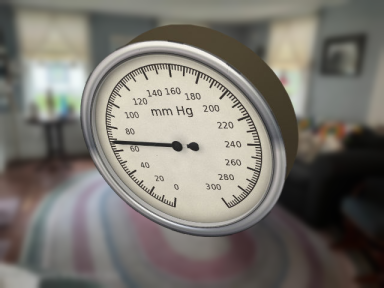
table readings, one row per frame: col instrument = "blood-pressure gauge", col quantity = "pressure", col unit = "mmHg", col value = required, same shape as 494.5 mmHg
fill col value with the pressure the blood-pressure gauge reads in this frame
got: 70 mmHg
